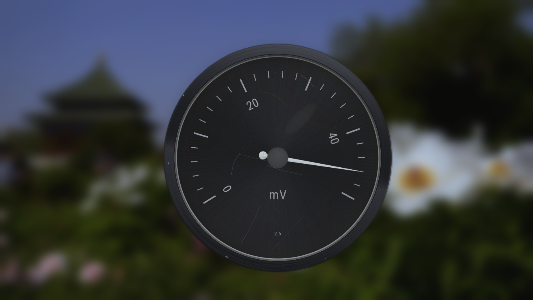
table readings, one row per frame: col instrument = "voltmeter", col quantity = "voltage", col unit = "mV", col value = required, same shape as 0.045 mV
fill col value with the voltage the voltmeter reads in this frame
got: 46 mV
